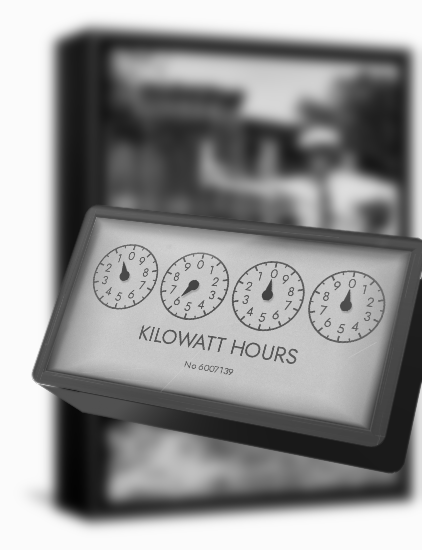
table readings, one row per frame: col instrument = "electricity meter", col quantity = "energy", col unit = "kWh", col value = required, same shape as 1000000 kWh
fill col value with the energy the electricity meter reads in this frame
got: 600 kWh
